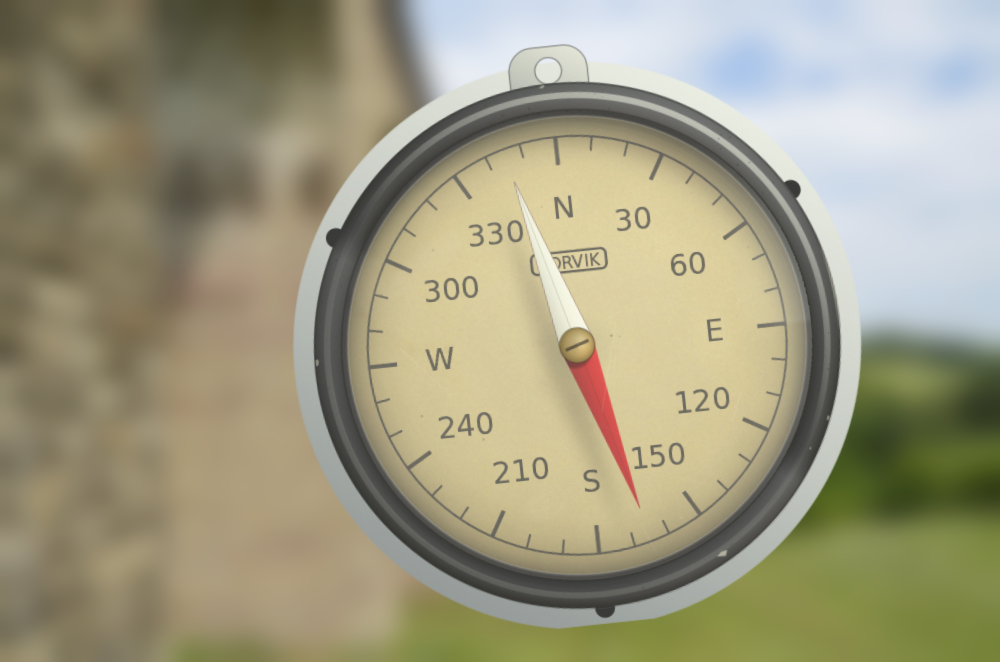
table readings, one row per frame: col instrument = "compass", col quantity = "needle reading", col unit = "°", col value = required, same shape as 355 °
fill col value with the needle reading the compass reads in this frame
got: 165 °
